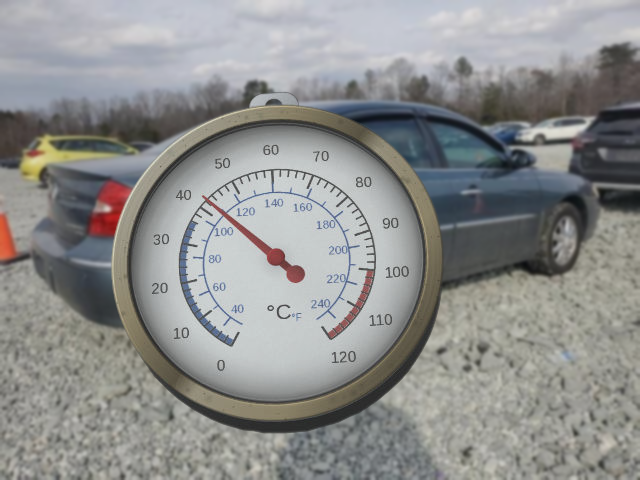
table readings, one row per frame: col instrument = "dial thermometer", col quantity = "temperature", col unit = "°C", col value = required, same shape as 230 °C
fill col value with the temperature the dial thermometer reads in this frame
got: 42 °C
